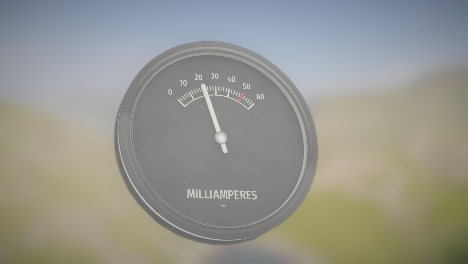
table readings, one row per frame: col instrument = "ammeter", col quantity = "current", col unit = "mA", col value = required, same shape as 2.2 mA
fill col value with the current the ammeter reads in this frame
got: 20 mA
